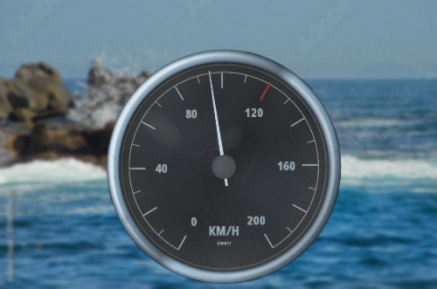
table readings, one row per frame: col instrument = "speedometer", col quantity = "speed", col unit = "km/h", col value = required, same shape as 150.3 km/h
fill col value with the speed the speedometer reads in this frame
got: 95 km/h
